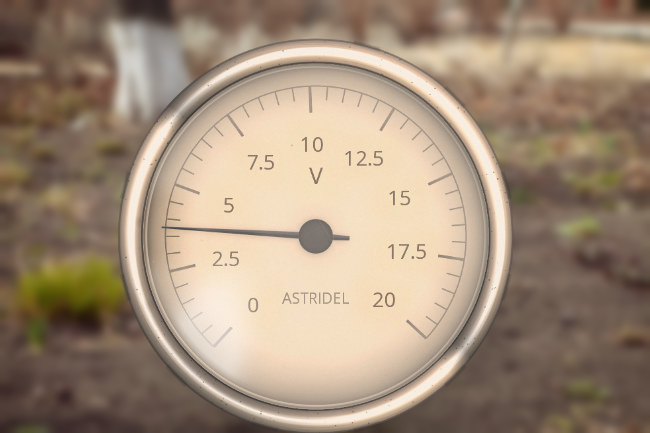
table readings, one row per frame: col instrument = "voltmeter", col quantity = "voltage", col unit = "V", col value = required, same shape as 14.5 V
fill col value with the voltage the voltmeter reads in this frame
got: 3.75 V
